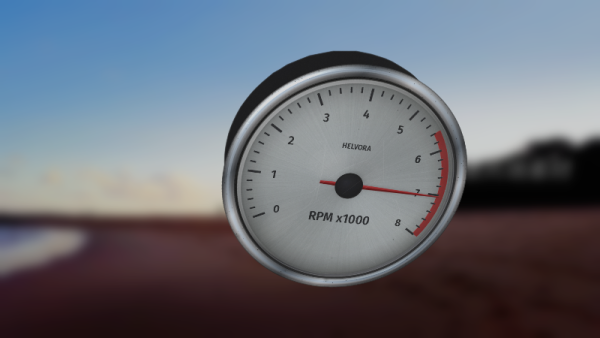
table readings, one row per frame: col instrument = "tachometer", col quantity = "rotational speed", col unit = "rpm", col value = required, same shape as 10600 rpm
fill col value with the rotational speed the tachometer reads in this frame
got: 7000 rpm
